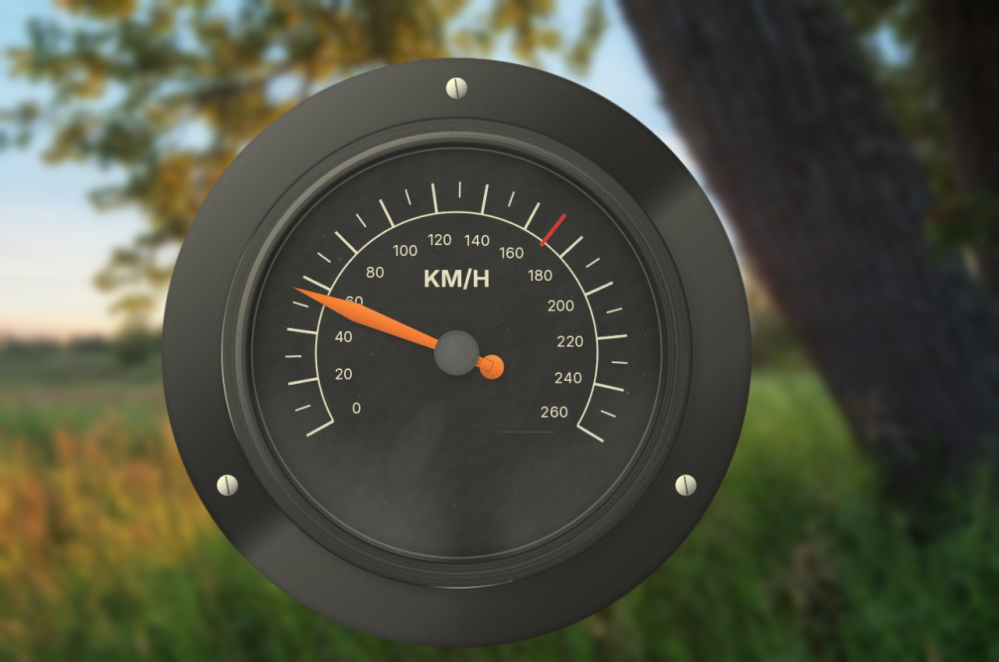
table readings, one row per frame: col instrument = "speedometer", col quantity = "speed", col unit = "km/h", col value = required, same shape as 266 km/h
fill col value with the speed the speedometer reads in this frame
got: 55 km/h
